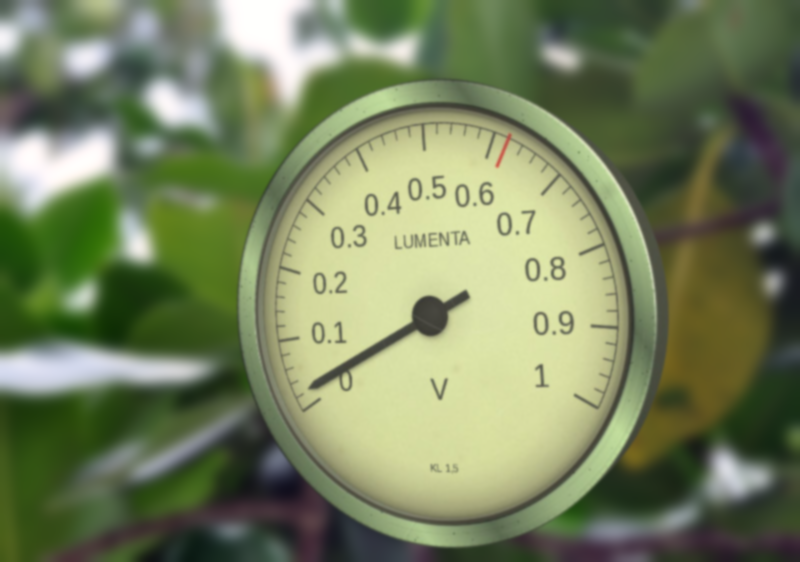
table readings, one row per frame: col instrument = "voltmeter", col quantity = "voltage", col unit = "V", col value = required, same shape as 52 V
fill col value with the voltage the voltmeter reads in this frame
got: 0.02 V
